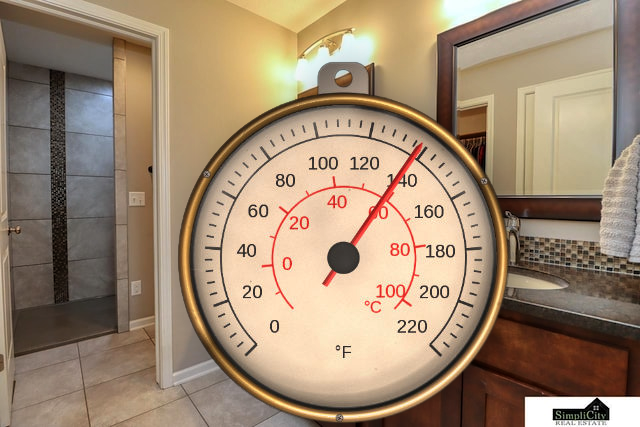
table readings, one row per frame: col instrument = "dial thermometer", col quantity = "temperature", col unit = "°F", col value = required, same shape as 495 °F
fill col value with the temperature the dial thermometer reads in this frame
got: 138 °F
